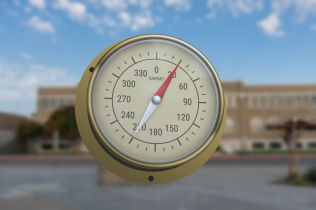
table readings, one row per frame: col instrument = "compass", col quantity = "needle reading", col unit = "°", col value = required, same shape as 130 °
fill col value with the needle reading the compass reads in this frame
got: 30 °
